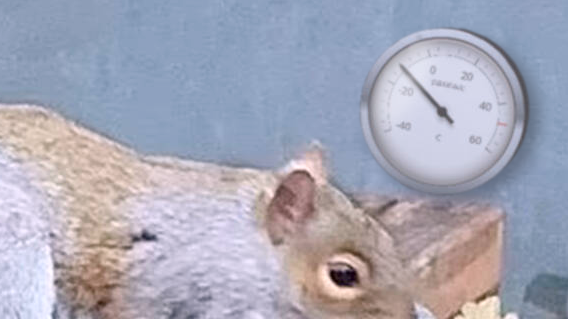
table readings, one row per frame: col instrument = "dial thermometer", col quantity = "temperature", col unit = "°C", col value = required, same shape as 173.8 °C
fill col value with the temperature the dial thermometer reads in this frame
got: -12 °C
